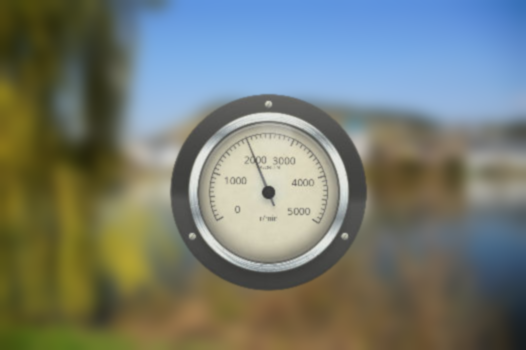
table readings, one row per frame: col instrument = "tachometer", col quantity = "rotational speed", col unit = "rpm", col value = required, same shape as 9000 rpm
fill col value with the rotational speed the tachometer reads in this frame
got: 2000 rpm
